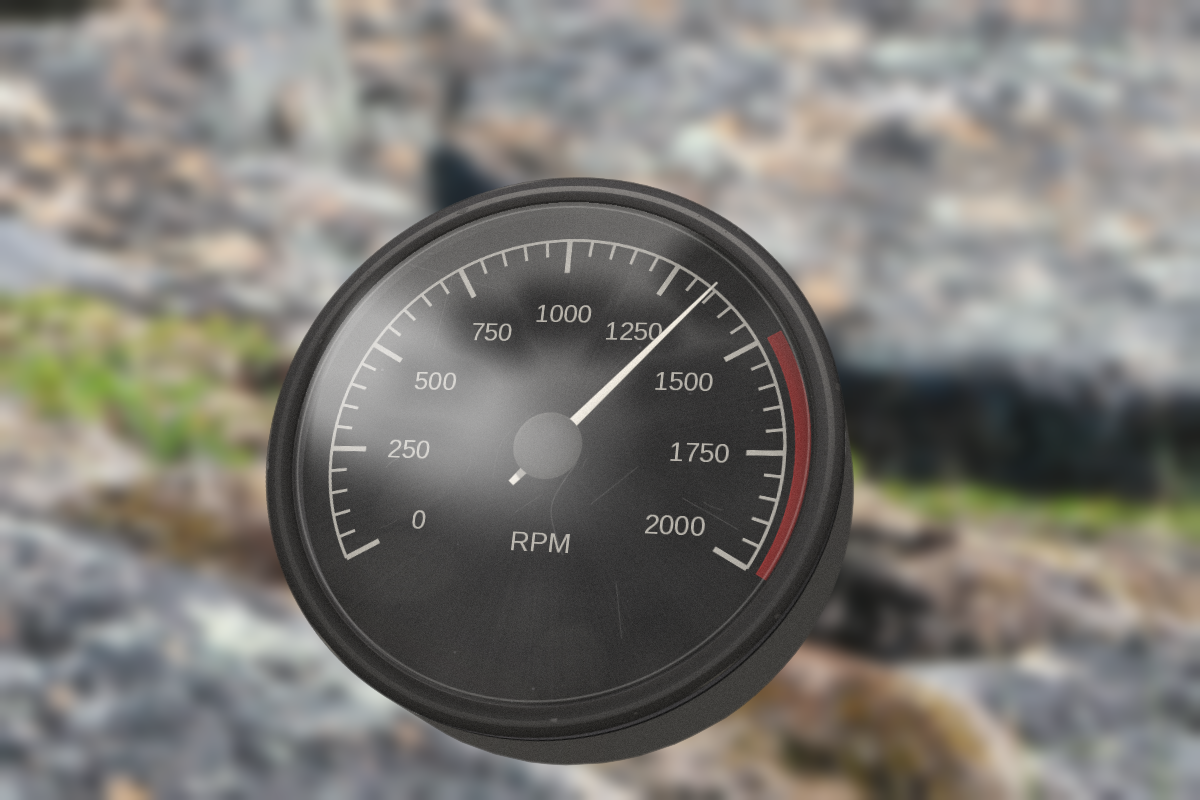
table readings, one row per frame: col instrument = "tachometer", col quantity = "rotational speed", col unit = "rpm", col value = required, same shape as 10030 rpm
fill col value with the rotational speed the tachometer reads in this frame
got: 1350 rpm
